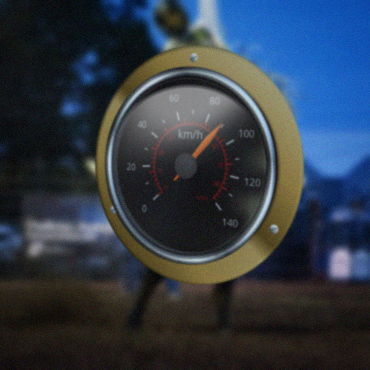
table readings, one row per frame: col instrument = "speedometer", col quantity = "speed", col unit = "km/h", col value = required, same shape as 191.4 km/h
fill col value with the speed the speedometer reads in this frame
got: 90 km/h
